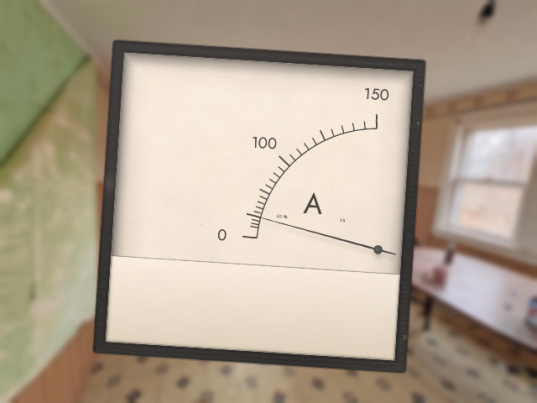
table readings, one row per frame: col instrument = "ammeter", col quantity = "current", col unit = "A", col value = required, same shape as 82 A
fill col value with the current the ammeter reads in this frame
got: 50 A
